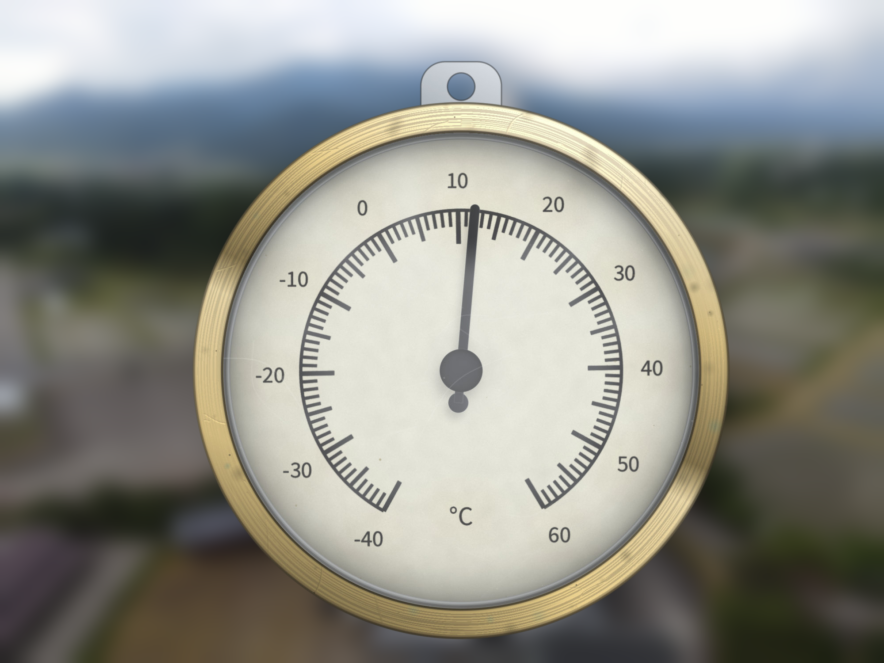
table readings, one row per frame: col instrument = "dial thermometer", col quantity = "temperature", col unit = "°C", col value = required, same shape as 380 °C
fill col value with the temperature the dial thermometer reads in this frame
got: 12 °C
